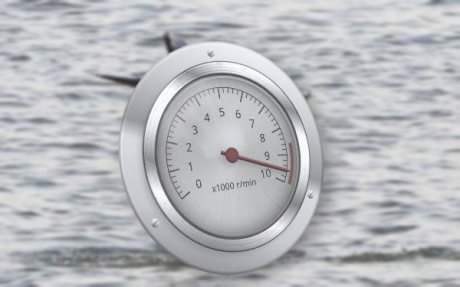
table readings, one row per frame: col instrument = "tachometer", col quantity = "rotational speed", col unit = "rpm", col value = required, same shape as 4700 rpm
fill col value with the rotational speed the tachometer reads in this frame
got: 9600 rpm
